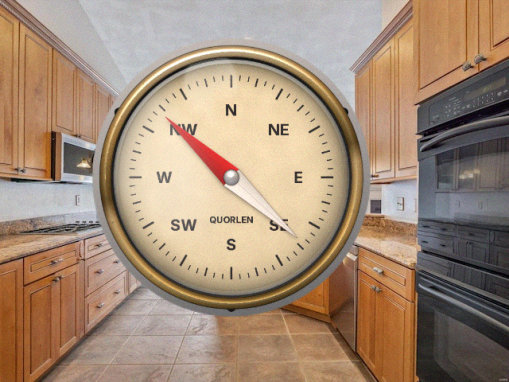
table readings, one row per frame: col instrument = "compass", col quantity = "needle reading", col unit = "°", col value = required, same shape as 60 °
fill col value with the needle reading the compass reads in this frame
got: 312.5 °
